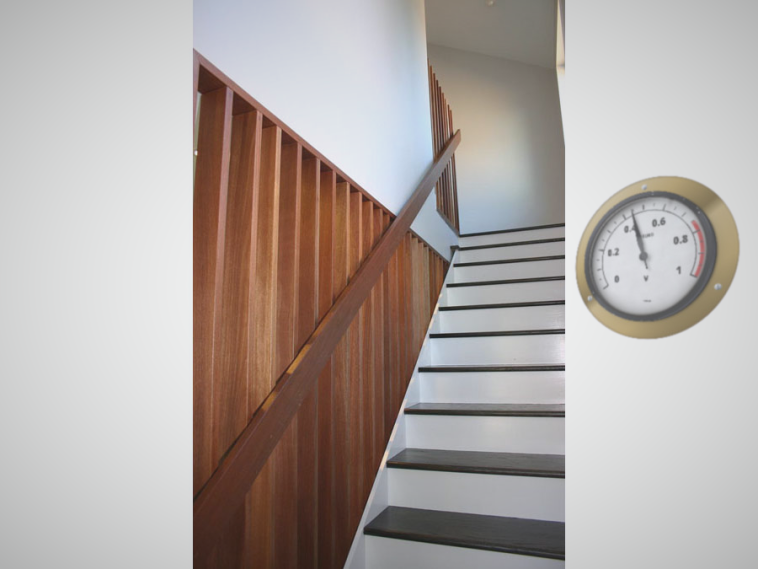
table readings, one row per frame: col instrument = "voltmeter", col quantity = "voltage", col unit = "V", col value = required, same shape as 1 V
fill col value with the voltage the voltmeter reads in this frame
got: 0.45 V
